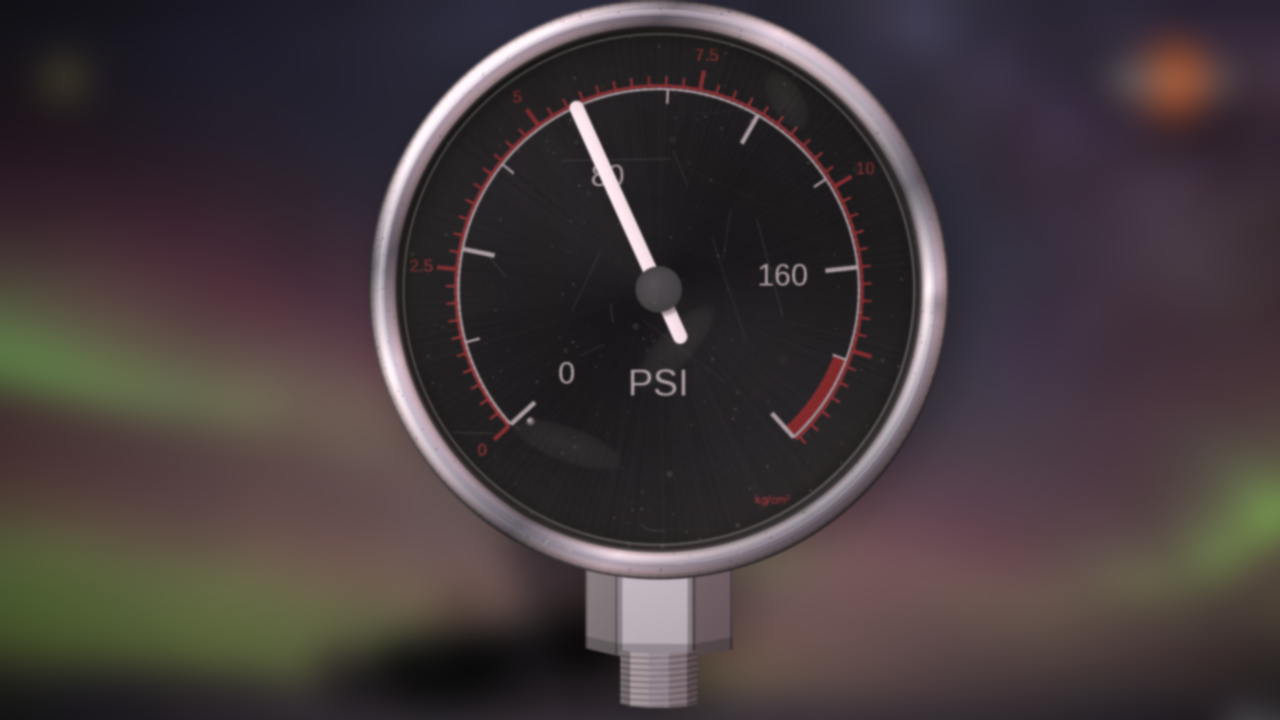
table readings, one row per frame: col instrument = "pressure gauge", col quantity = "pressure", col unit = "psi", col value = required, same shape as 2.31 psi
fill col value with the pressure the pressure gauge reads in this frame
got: 80 psi
